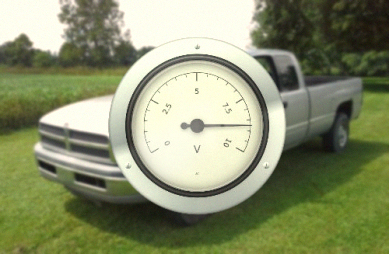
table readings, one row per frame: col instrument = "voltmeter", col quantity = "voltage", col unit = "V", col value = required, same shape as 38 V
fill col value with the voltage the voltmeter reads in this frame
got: 8.75 V
